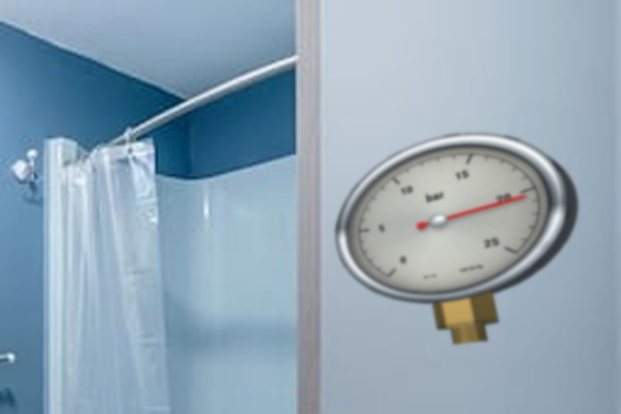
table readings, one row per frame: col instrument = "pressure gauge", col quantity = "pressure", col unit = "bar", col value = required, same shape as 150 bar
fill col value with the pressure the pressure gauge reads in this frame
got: 20.5 bar
